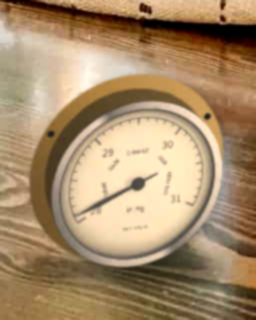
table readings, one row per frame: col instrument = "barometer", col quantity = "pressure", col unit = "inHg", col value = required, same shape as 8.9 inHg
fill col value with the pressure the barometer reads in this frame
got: 28.1 inHg
